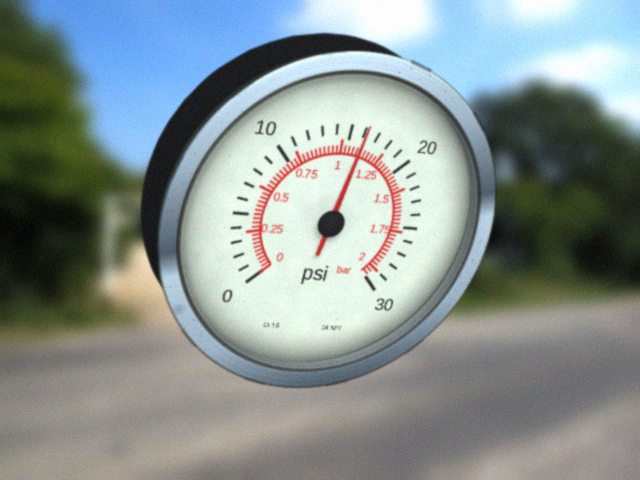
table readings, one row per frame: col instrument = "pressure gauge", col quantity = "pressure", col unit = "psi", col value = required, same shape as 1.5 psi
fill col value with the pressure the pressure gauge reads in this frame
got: 16 psi
